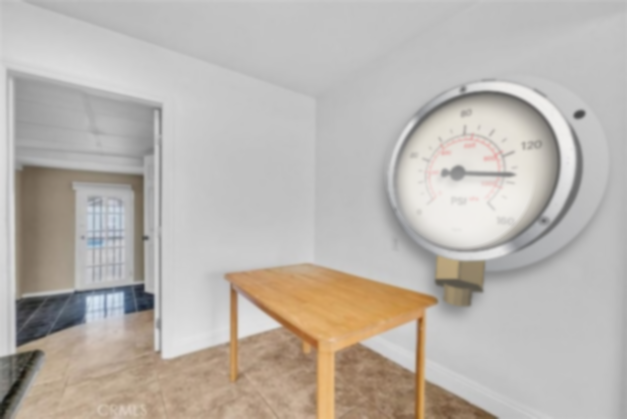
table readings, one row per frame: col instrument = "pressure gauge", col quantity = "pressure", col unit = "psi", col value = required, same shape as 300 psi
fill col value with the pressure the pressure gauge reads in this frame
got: 135 psi
